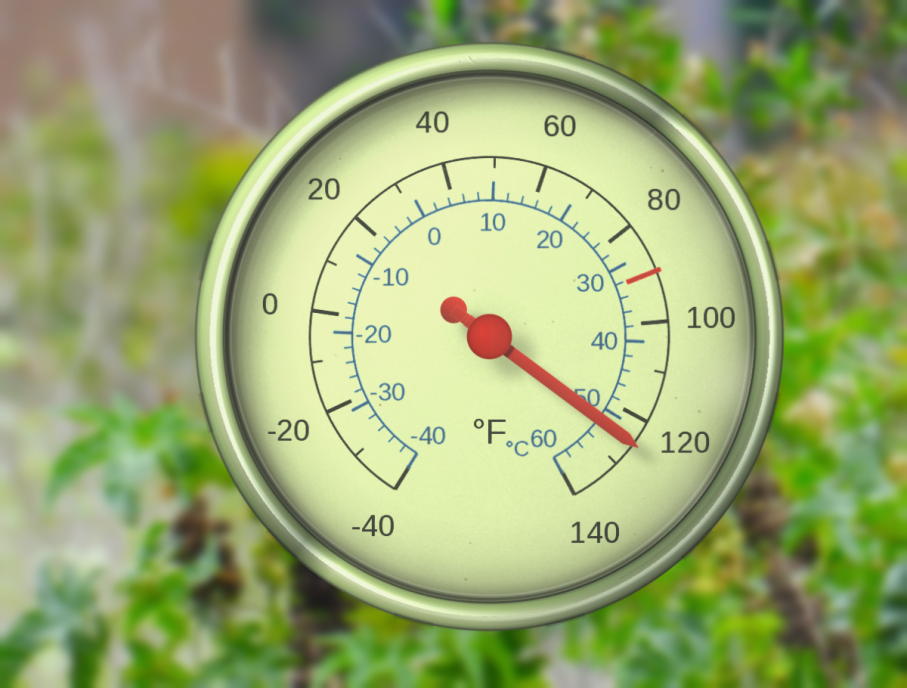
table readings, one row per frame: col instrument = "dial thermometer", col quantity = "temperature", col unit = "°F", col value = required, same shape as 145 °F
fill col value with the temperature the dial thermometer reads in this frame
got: 125 °F
